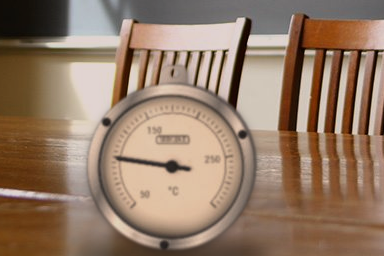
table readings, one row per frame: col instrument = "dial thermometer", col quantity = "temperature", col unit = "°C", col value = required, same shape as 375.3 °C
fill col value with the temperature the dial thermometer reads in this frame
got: 100 °C
